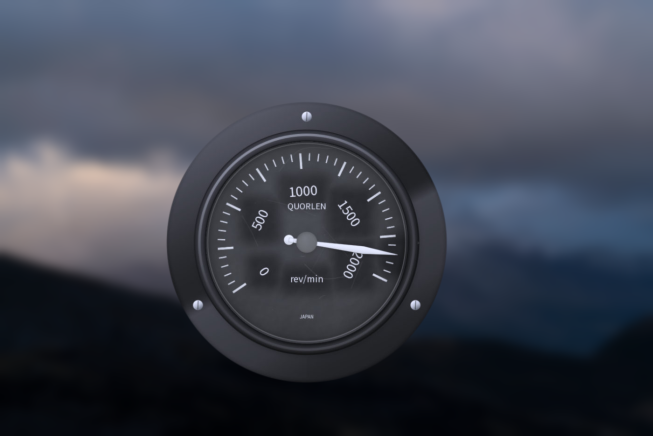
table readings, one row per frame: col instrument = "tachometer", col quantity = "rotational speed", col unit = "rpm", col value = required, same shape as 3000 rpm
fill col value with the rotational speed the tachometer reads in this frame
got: 1850 rpm
